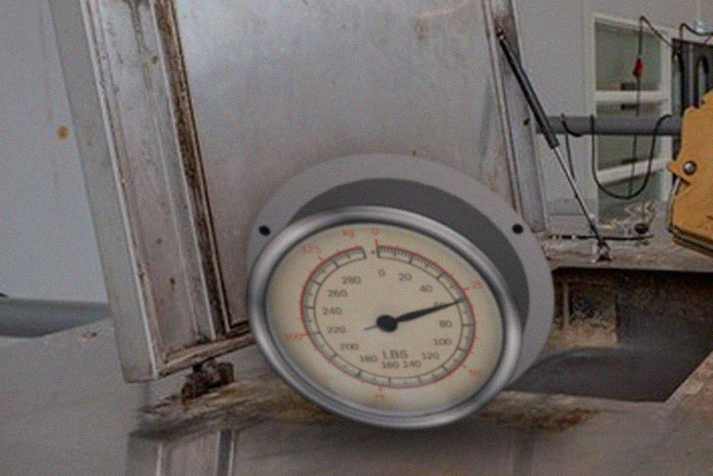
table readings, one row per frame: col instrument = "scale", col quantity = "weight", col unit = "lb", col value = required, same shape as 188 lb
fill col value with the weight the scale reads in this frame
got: 60 lb
